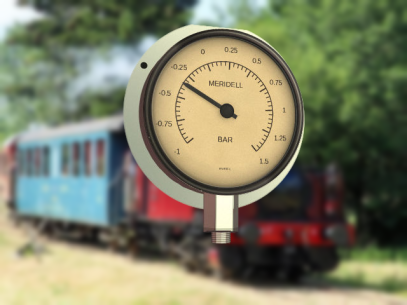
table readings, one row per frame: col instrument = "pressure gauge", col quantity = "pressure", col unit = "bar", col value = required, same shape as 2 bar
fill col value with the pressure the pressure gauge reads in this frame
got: -0.35 bar
